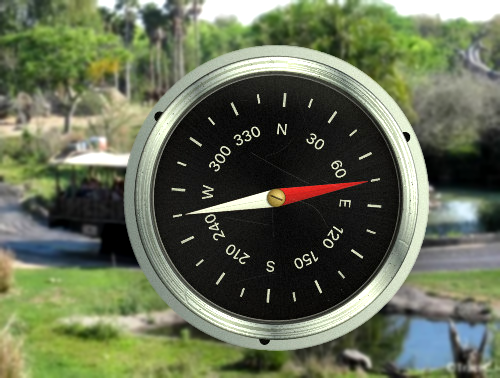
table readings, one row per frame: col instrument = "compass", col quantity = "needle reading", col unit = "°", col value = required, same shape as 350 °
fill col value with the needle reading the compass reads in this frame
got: 75 °
